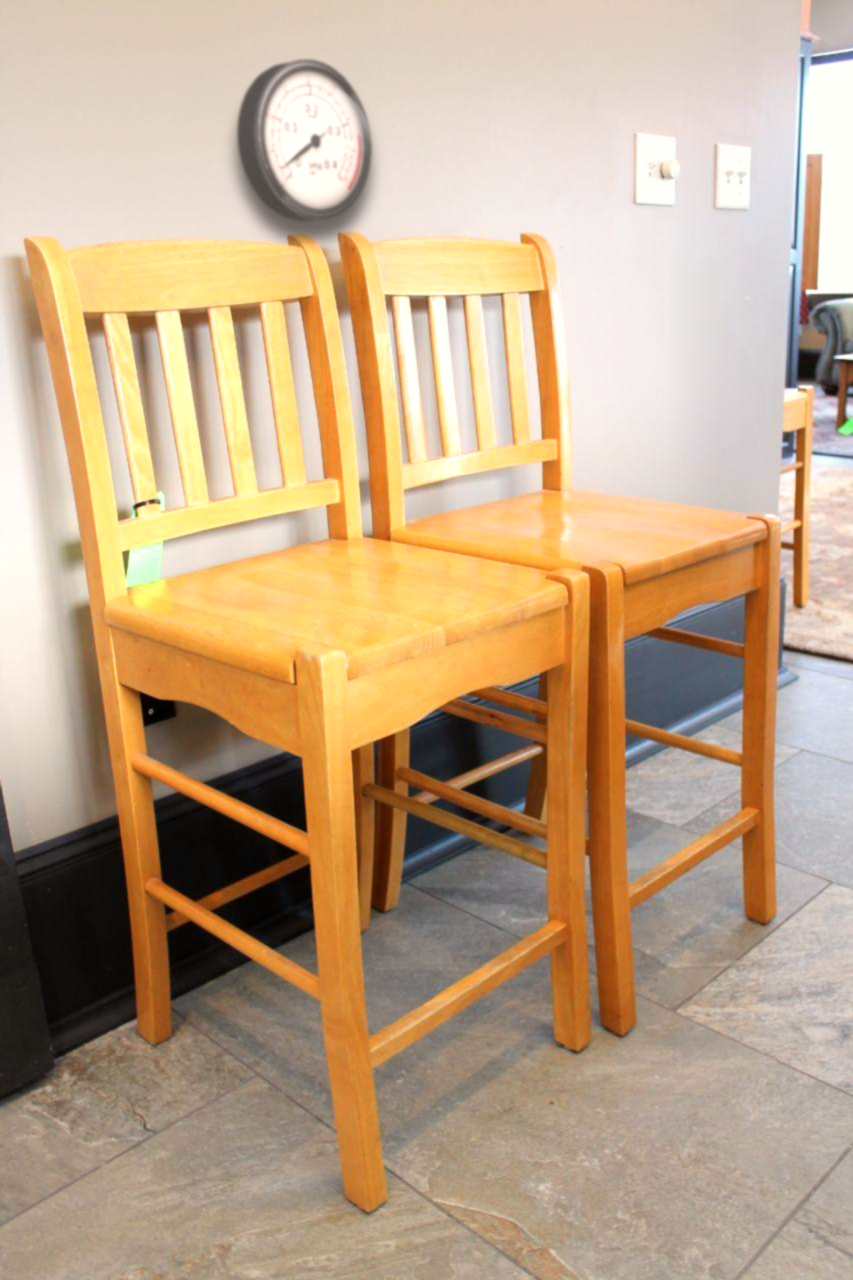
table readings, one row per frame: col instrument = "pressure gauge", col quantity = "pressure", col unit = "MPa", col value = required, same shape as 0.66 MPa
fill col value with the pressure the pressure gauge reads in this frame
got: 0.02 MPa
